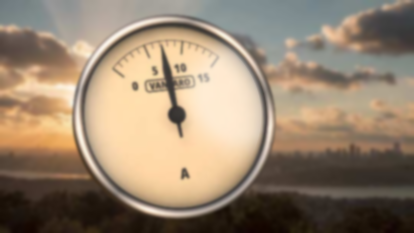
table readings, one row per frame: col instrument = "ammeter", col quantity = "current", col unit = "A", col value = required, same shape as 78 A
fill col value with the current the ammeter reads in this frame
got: 7 A
